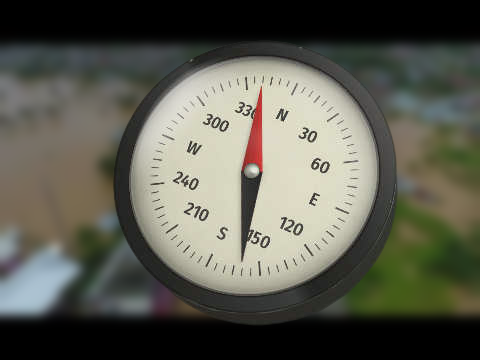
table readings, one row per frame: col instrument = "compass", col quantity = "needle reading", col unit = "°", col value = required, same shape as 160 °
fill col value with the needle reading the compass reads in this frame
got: 340 °
